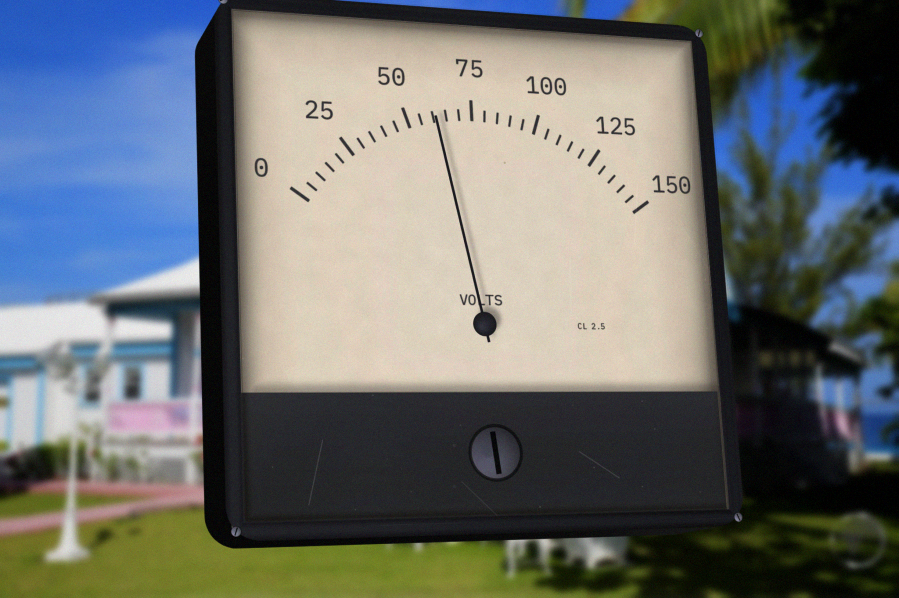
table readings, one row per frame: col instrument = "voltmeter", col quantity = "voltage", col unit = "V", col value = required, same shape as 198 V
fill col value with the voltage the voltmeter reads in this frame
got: 60 V
